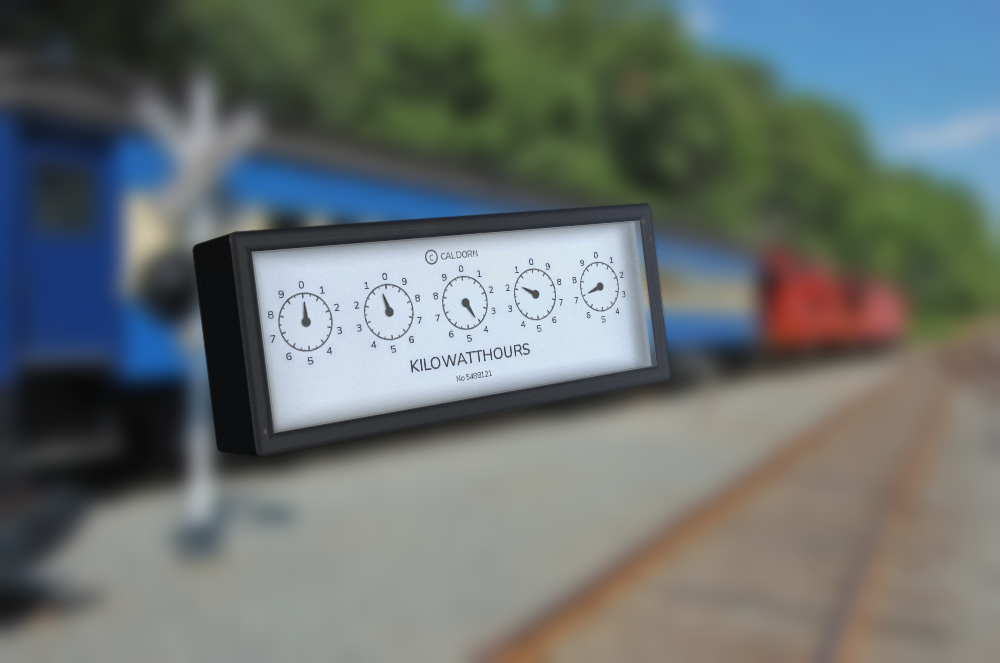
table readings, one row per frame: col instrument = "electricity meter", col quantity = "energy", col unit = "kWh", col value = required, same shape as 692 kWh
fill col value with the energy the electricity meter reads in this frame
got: 417 kWh
